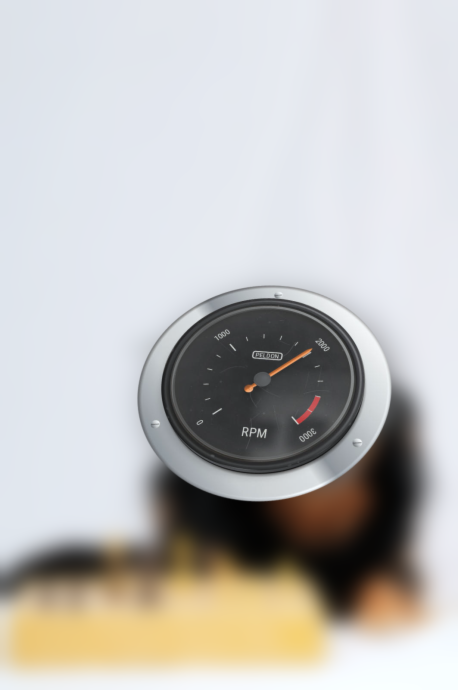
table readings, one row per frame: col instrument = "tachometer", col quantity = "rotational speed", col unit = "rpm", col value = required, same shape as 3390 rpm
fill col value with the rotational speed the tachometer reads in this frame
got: 2000 rpm
